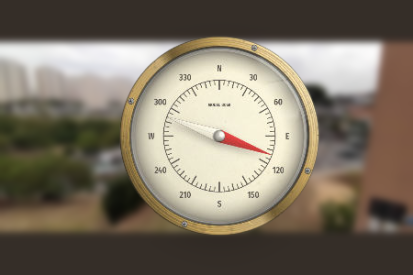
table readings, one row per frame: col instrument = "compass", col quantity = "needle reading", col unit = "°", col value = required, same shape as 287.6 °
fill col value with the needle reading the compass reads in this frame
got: 110 °
